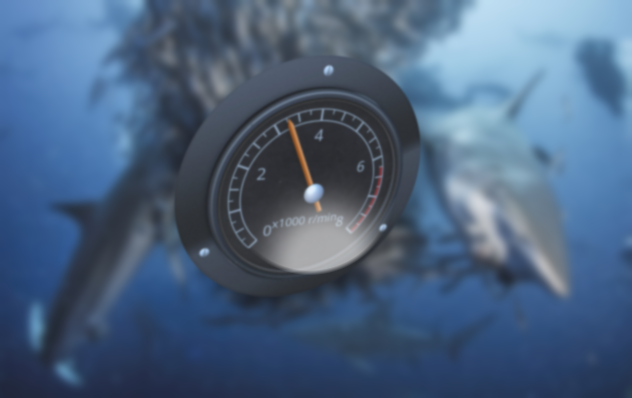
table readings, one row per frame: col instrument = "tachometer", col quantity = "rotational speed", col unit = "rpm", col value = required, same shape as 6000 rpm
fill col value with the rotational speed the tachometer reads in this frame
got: 3250 rpm
